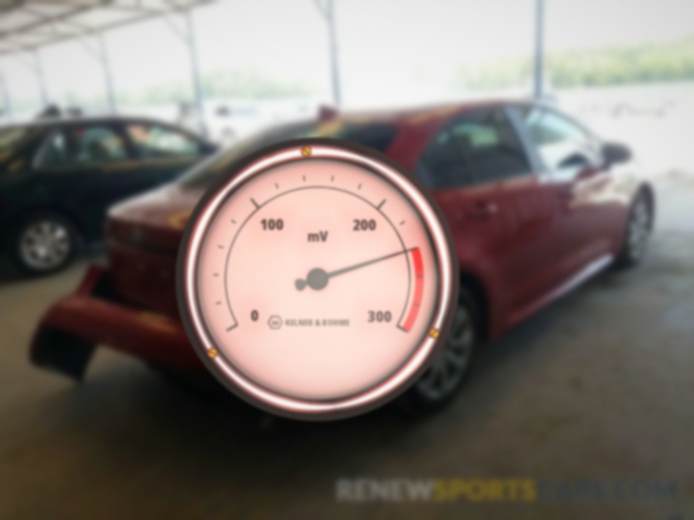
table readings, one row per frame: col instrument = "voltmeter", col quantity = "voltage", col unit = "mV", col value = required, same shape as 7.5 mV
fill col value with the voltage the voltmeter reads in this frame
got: 240 mV
